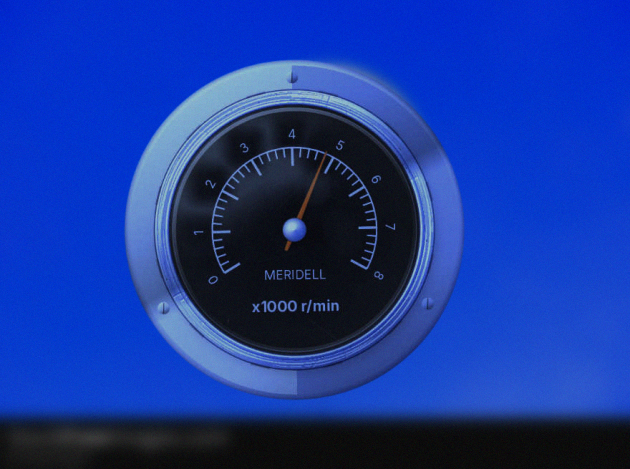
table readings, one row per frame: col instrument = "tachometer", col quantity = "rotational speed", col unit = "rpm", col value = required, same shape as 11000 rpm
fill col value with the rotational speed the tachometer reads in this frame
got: 4800 rpm
